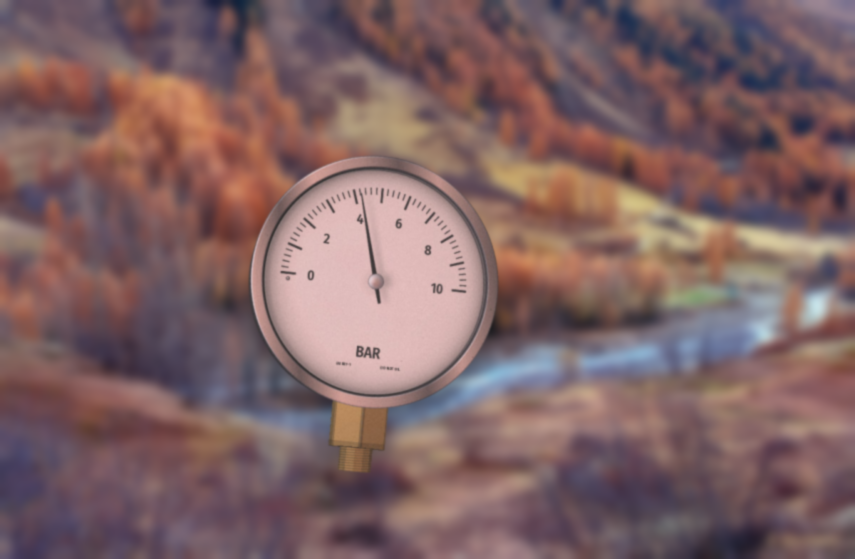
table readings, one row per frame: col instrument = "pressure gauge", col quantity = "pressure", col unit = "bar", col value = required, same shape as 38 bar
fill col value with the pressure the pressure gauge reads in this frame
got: 4.2 bar
